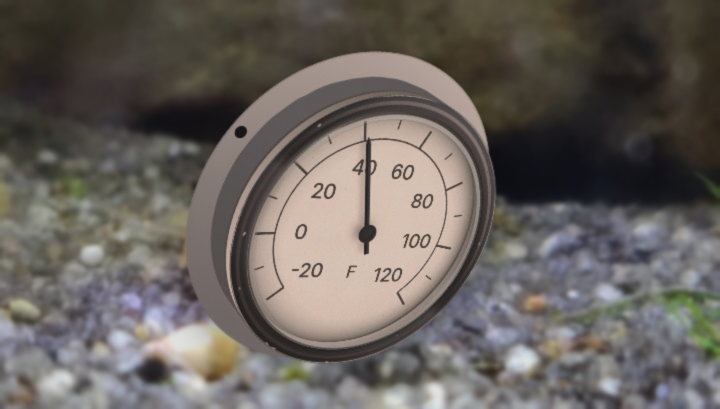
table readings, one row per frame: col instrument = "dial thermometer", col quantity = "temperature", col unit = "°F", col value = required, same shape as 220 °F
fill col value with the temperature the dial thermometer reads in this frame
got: 40 °F
